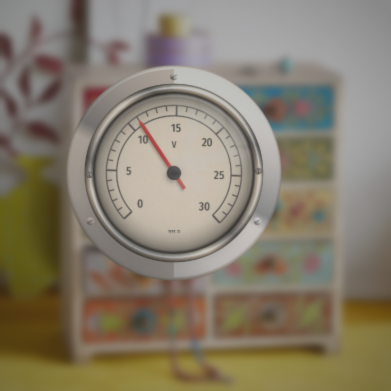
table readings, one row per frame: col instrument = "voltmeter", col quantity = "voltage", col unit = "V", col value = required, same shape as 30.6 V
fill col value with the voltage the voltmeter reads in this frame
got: 11 V
